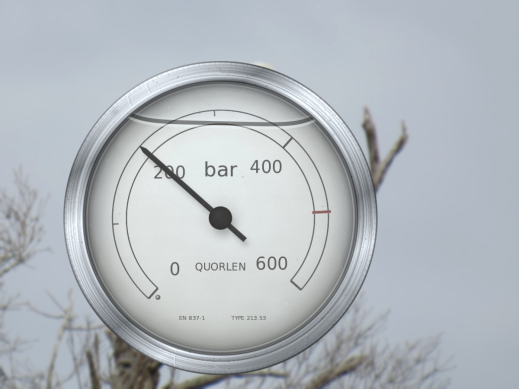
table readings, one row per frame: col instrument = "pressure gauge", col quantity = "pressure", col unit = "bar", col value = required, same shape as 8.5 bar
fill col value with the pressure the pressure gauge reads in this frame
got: 200 bar
